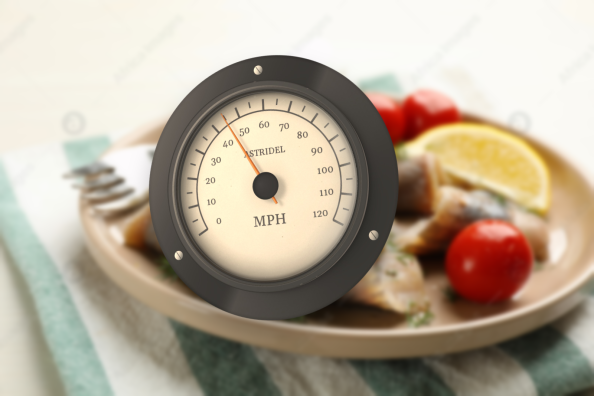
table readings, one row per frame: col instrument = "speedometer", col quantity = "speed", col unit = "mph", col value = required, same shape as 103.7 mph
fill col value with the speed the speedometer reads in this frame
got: 45 mph
